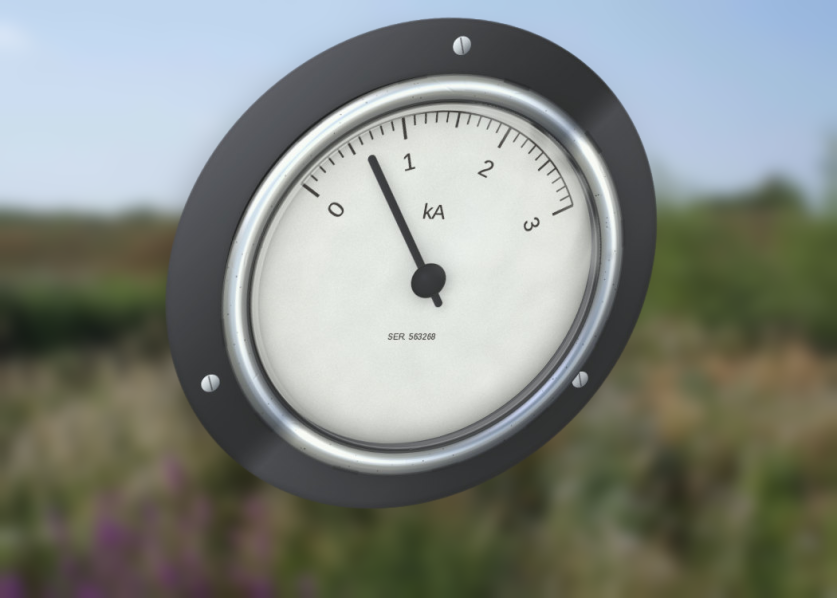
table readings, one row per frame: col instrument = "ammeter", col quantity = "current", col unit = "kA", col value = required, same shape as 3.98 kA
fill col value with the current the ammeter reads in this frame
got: 0.6 kA
